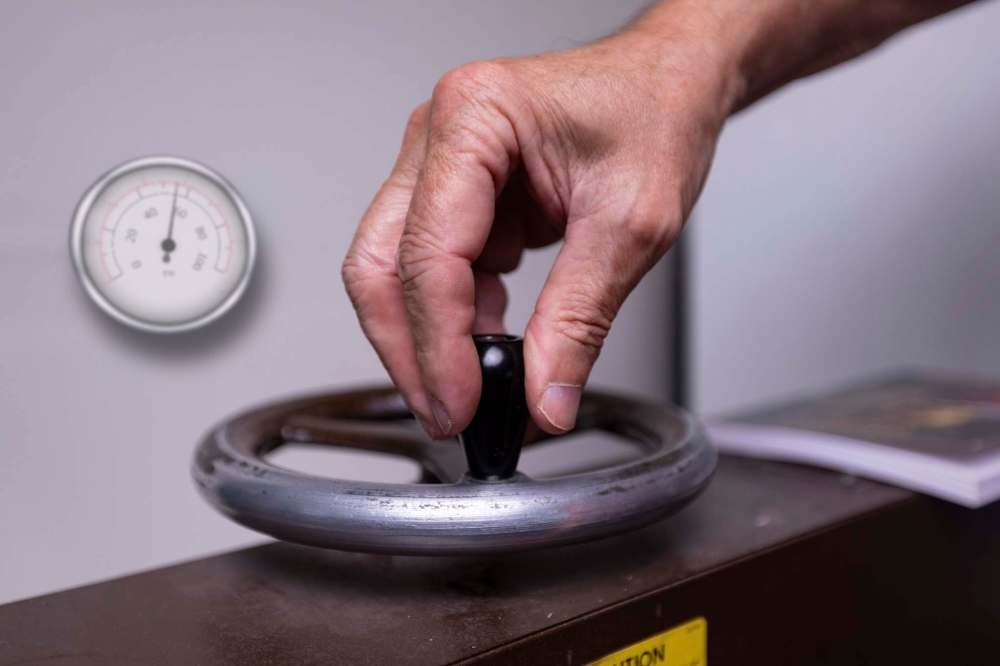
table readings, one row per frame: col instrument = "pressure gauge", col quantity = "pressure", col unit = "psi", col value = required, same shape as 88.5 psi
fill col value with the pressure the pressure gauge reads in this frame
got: 55 psi
